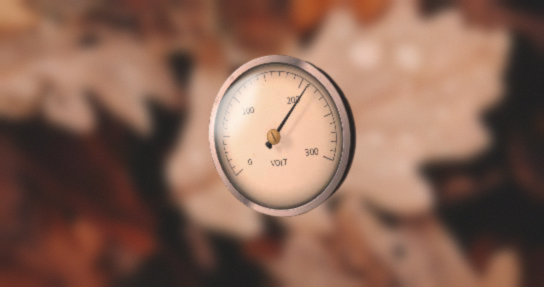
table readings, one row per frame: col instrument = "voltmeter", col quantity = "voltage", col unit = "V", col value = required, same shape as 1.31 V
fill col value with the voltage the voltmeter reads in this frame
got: 210 V
